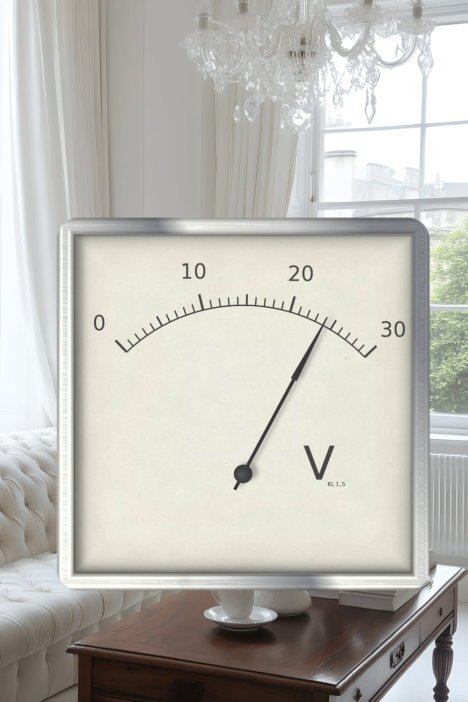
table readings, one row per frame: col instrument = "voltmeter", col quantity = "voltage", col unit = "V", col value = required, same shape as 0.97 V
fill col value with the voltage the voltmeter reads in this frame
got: 24 V
